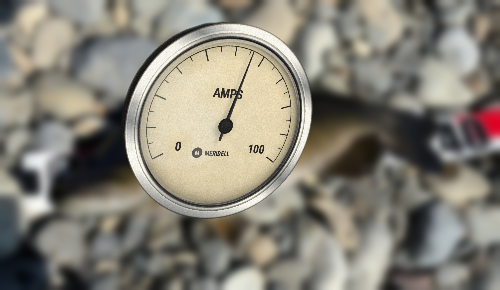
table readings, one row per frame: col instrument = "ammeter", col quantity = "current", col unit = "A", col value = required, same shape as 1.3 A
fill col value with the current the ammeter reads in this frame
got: 55 A
